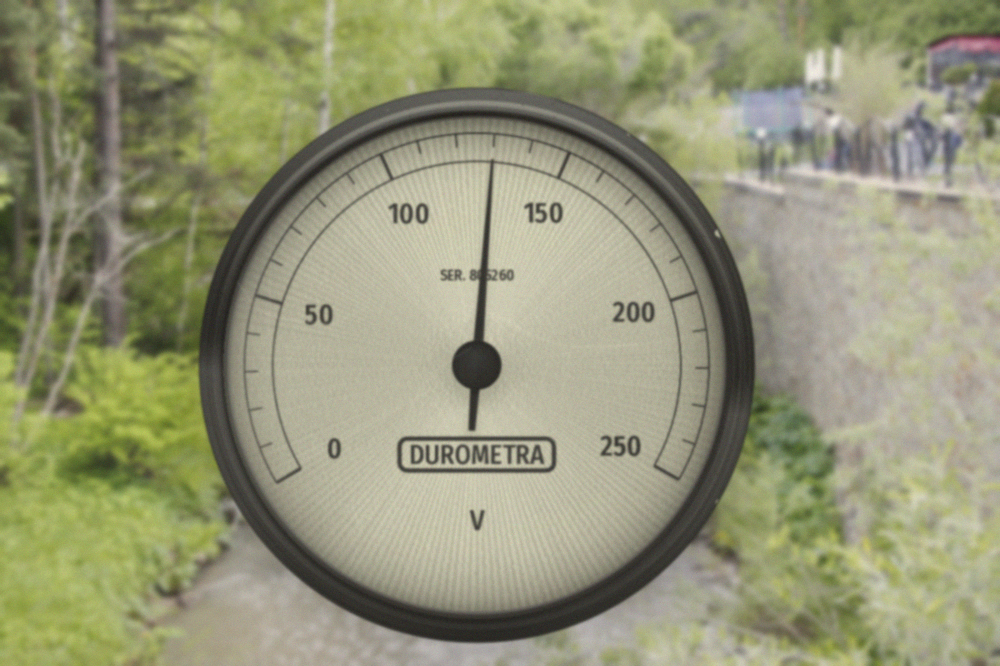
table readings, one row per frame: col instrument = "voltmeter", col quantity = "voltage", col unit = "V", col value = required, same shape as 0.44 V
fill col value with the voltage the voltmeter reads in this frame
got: 130 V
